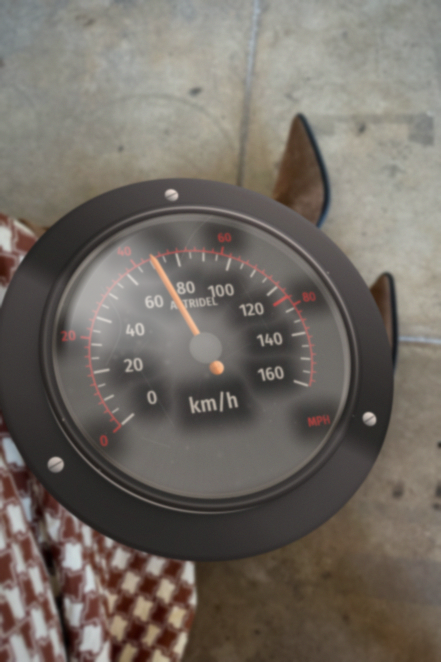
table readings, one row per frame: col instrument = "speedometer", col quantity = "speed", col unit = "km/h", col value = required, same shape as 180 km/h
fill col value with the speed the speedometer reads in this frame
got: 70 km/h
